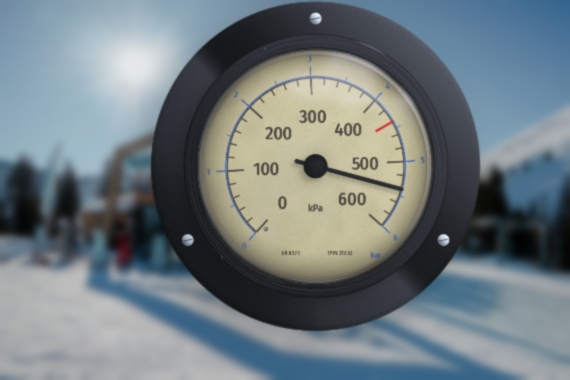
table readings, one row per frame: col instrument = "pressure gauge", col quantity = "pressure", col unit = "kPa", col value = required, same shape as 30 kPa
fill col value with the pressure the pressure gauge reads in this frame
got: 540 kPa
